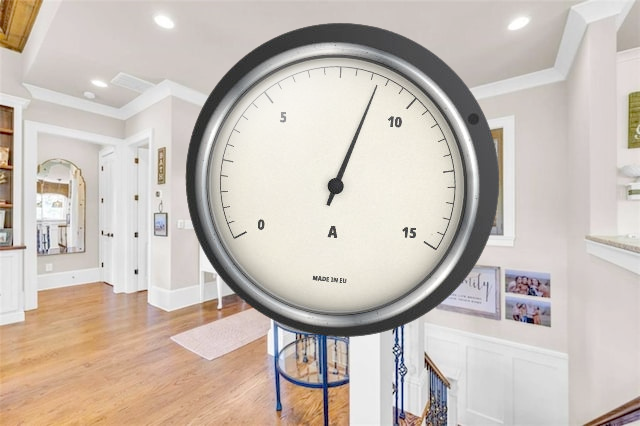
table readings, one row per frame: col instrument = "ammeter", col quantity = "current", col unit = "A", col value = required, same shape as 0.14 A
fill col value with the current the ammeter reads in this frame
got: 8.75 A
